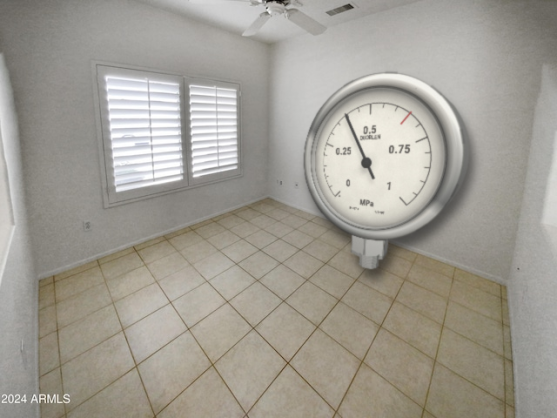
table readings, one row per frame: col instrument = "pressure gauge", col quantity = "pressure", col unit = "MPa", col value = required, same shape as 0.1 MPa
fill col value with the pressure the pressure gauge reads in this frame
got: 0.4 MPa
